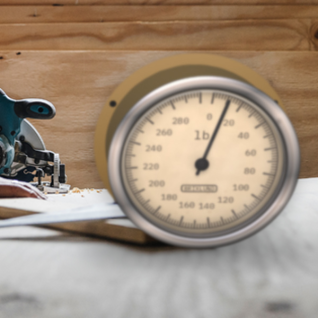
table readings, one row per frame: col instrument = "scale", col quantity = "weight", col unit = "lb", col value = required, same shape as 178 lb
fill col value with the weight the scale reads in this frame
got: 10 lb
